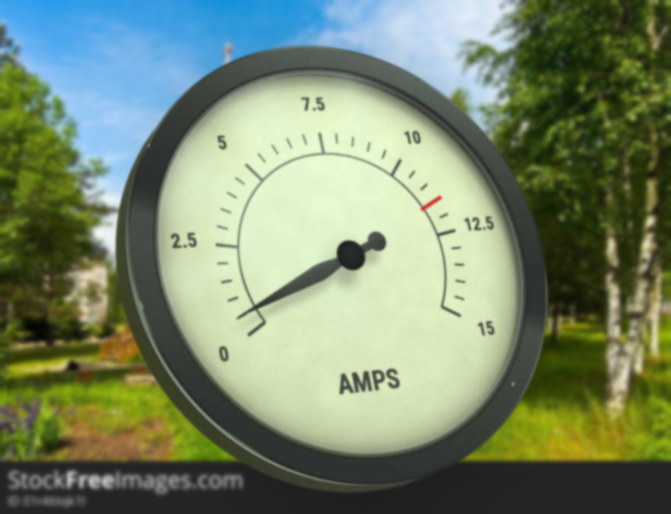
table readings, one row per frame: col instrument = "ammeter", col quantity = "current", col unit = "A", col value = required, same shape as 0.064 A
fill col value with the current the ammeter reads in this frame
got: 0.5 A
